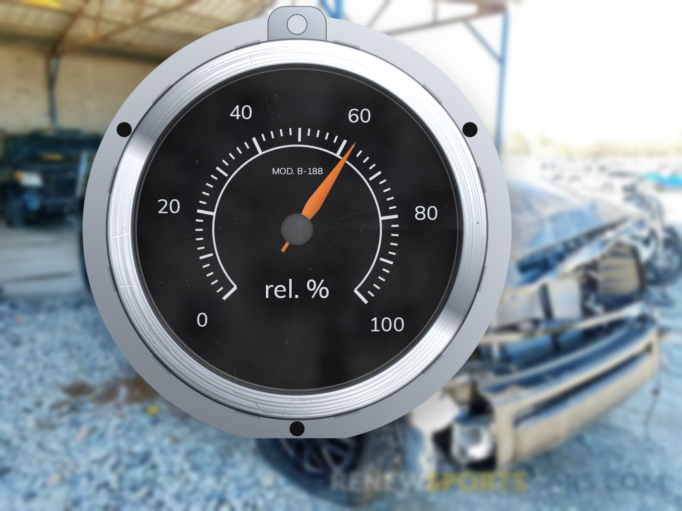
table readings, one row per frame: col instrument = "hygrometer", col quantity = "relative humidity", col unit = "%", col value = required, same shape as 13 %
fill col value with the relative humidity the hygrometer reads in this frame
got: 62 %
